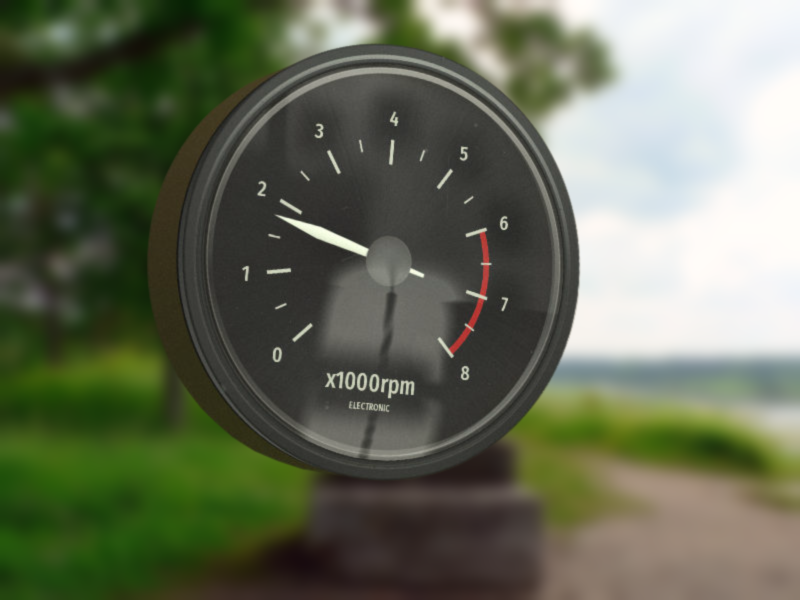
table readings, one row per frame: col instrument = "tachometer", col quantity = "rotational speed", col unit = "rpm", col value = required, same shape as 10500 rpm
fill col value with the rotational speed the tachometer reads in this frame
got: 1750 rpm
